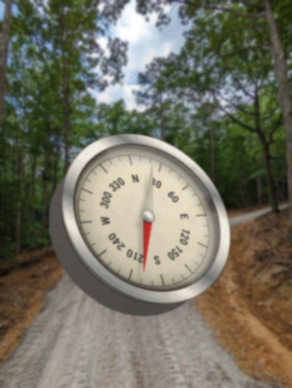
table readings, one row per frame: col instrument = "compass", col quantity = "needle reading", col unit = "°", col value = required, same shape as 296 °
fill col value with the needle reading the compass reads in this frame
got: 200 °
